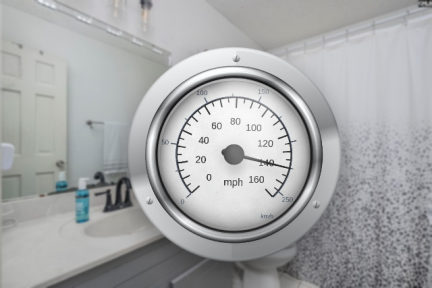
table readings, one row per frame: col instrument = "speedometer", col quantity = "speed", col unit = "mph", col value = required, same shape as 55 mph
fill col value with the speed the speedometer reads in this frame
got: 140 mph
